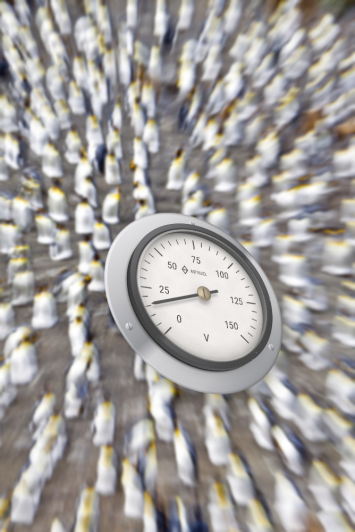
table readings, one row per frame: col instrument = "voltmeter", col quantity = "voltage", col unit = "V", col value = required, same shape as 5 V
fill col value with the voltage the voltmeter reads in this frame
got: 15 V
